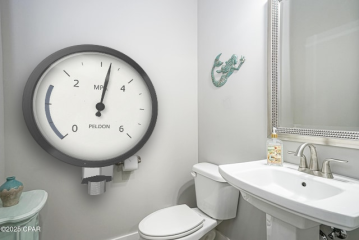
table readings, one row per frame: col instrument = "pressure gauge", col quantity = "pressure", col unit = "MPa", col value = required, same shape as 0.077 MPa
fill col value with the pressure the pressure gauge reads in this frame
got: 3.25 MPa
